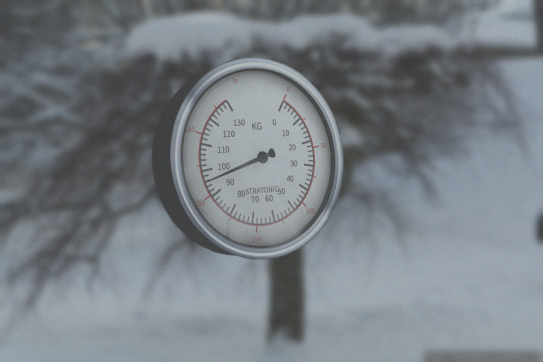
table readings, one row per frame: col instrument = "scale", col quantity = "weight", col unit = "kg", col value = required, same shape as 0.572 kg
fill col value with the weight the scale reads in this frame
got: 96 kg
